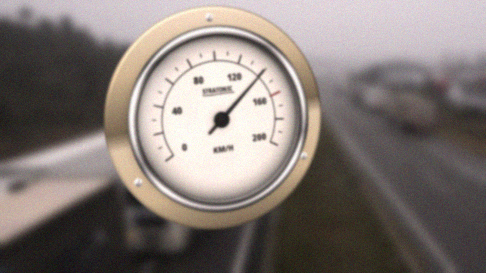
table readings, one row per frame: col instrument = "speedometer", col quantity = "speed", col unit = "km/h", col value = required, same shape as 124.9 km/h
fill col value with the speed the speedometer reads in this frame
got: 140 km/h
